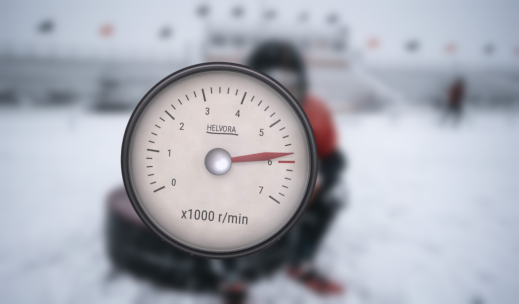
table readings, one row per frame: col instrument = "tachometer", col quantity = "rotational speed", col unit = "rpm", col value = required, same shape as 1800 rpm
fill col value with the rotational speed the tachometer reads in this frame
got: 5800 rpm
